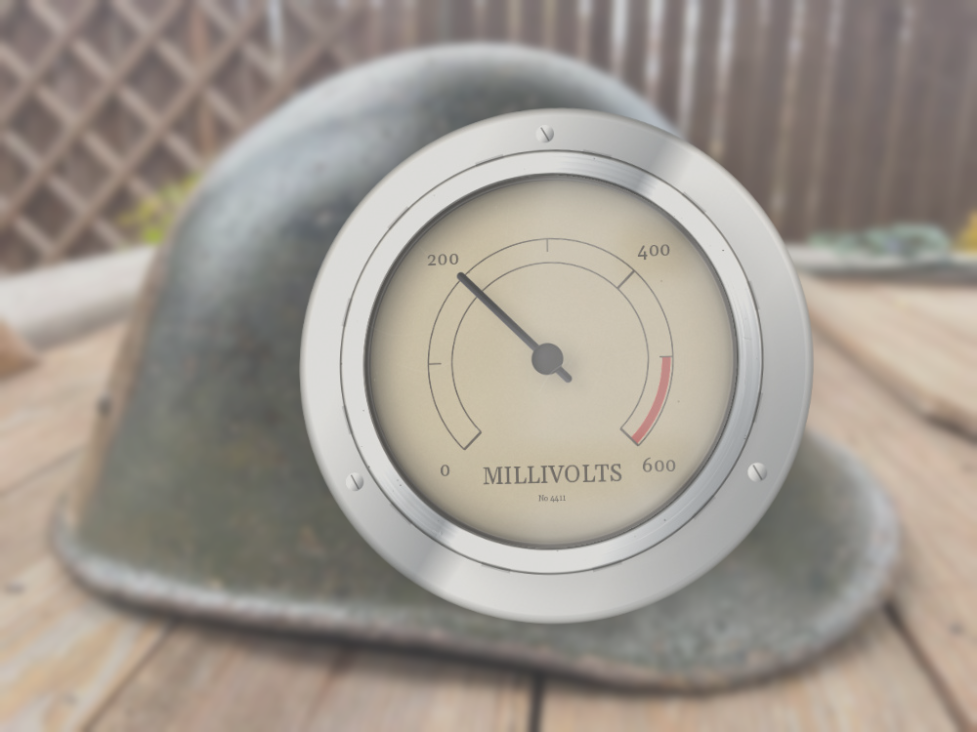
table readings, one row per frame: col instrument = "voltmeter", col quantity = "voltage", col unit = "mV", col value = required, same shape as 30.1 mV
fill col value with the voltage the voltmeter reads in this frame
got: 200 mV
